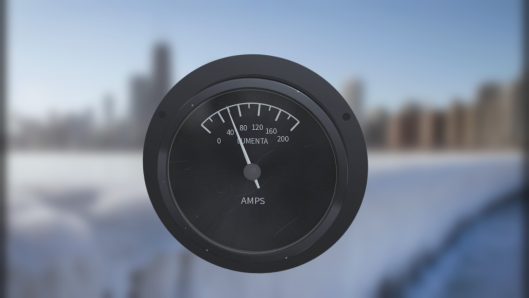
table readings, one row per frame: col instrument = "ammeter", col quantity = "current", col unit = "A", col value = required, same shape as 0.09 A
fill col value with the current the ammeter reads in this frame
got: 60 A
